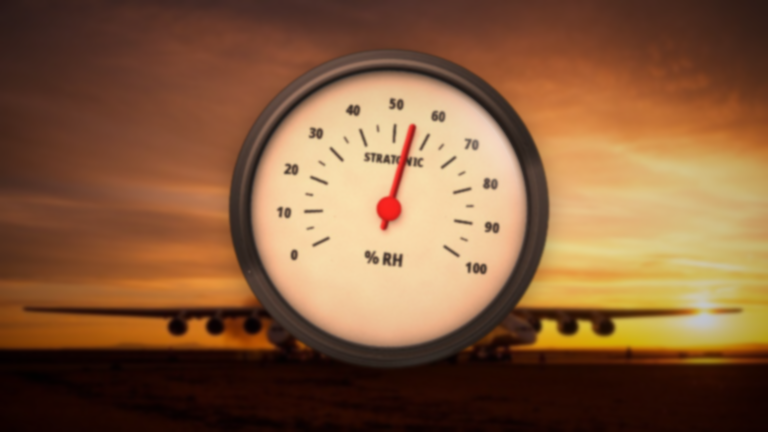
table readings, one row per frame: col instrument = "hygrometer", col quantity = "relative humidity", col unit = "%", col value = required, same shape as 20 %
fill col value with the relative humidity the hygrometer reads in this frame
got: 55 %
